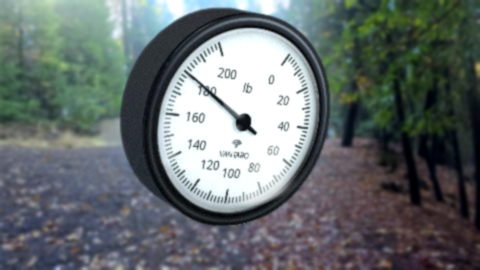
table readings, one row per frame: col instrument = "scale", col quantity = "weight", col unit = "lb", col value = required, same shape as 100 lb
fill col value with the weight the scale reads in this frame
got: 180 lb
